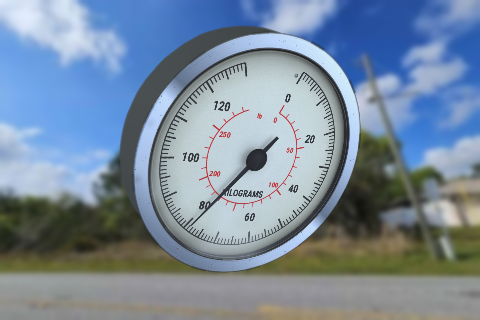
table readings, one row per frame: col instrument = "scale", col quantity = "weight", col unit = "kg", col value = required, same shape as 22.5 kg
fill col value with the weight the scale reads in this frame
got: 80 kg
